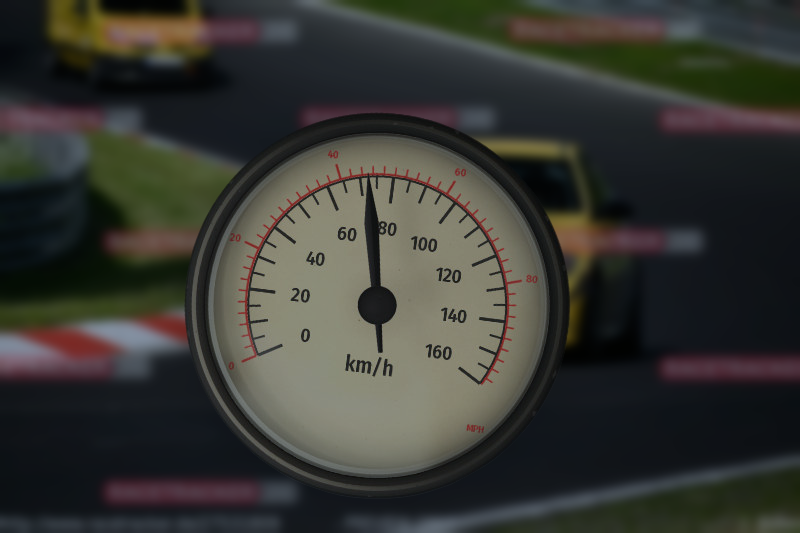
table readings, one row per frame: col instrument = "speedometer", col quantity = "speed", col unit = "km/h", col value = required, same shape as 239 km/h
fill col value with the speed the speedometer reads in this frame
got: 72.5 km/h
